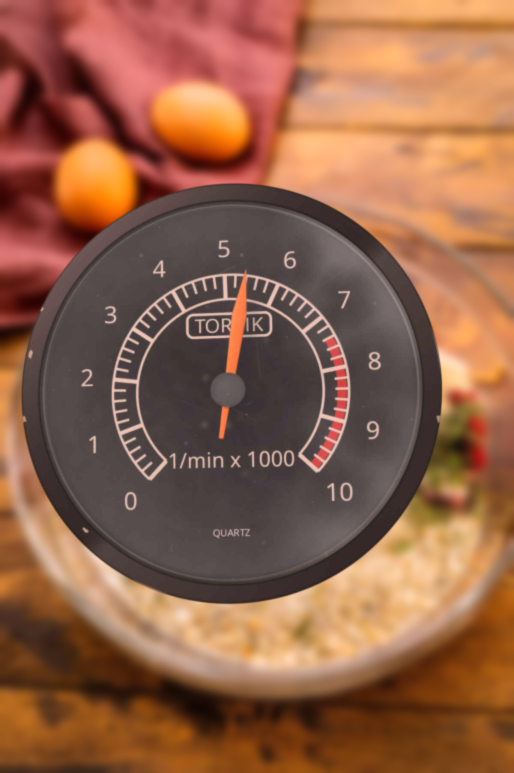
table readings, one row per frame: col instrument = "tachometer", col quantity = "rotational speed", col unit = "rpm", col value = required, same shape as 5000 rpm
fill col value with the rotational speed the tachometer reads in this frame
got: 5400 rpm
